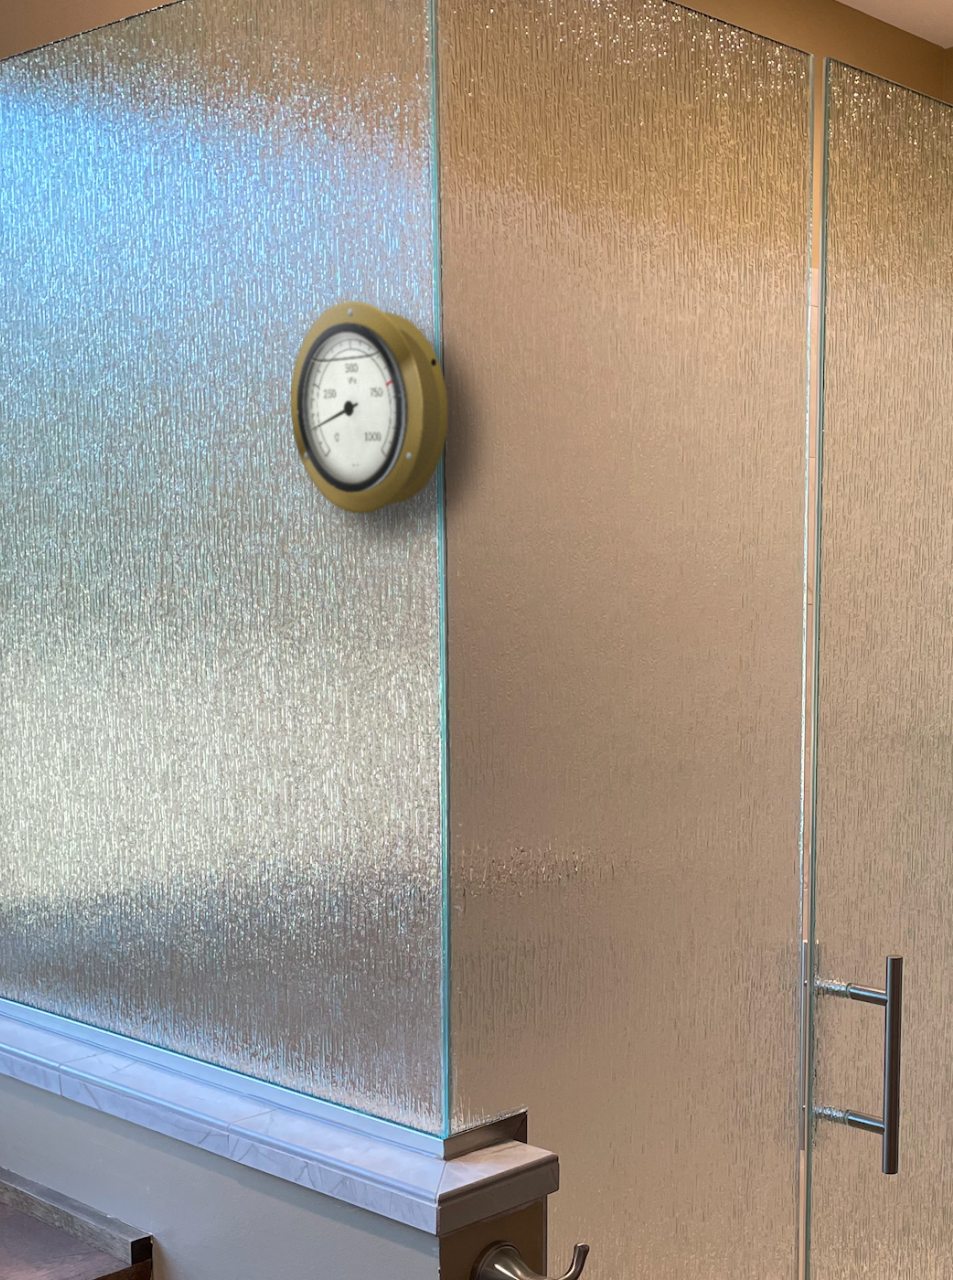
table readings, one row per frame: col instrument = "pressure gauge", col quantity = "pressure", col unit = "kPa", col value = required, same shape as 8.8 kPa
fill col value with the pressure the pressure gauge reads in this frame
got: 100 kPa
